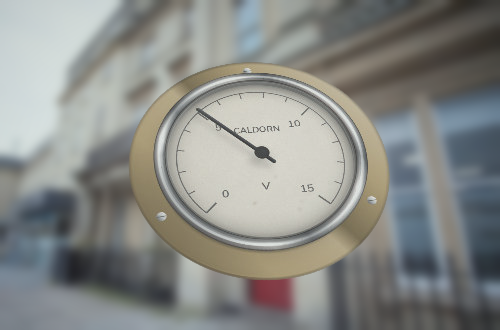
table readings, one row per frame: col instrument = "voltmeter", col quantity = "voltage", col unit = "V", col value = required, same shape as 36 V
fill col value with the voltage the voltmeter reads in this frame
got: 5 V
